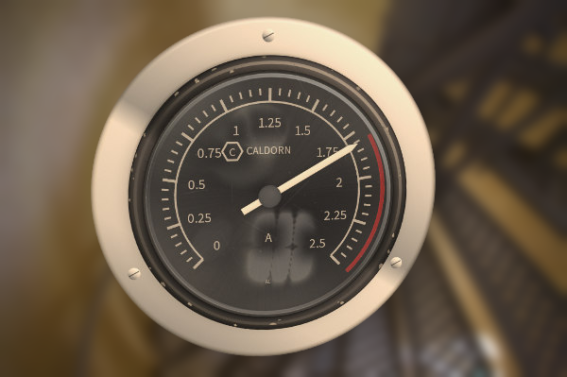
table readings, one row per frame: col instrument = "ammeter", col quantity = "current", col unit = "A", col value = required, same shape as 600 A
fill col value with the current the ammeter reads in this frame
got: 1.8 A
